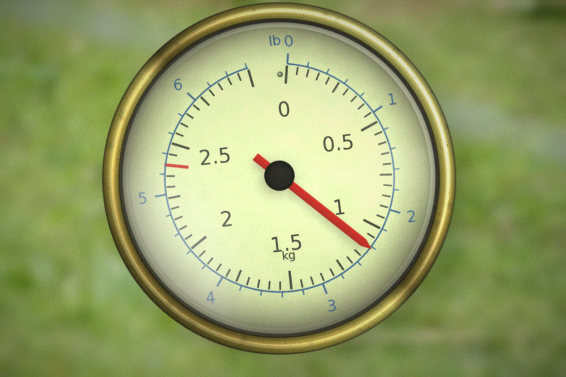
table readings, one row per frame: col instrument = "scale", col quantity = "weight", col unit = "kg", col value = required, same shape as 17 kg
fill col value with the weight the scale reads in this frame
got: 1.1 kg
